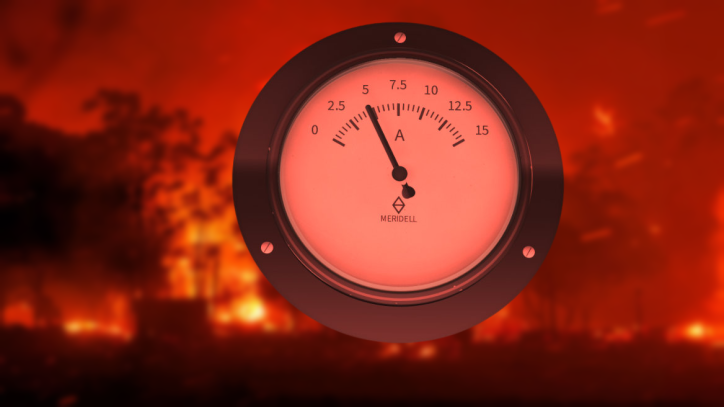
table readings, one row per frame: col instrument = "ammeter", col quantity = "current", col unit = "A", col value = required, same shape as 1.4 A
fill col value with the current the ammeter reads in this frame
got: 4.5 A
